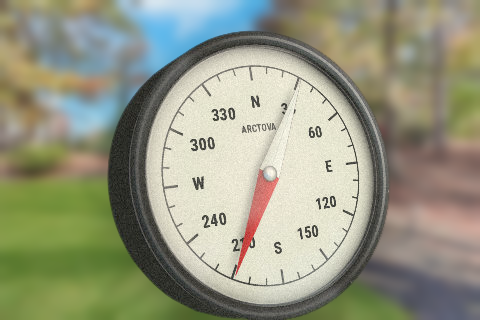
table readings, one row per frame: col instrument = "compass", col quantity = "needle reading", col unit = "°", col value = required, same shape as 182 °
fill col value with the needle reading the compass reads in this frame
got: 210 °
